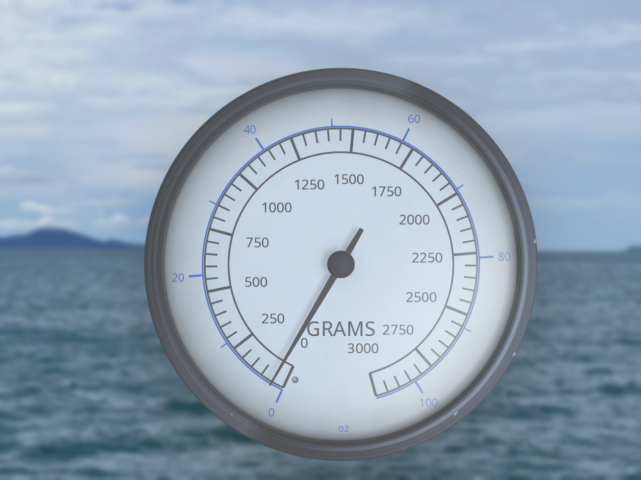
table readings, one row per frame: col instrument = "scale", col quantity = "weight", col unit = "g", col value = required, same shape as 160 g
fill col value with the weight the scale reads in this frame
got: 50 g
